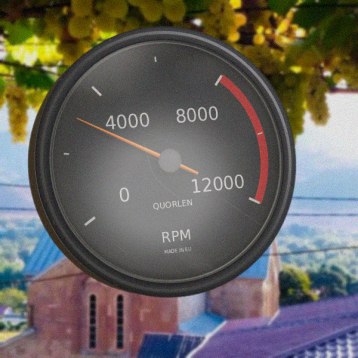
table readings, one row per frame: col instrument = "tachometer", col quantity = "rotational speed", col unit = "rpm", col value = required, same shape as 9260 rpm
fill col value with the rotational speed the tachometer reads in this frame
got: 3000 rpm
